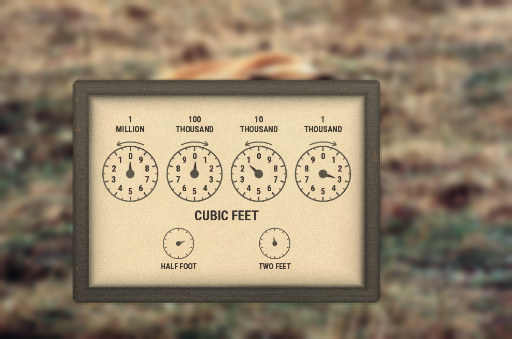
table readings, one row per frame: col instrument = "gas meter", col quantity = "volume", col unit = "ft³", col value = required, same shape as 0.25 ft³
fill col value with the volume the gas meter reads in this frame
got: 1300 ft³
